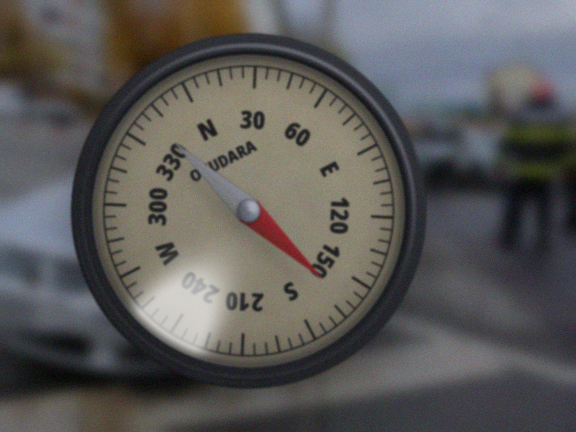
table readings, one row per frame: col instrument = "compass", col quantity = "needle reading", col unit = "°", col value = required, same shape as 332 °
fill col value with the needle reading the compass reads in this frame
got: 160 °
